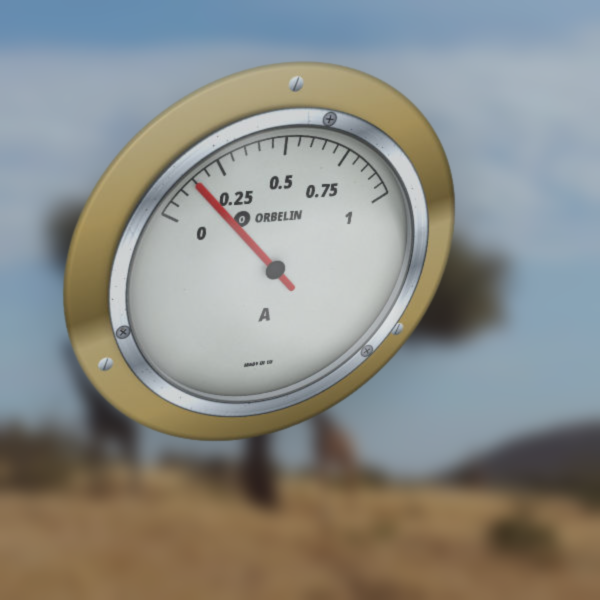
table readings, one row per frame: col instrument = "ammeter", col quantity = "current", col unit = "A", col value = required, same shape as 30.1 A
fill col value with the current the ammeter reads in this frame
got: 0.15 A
